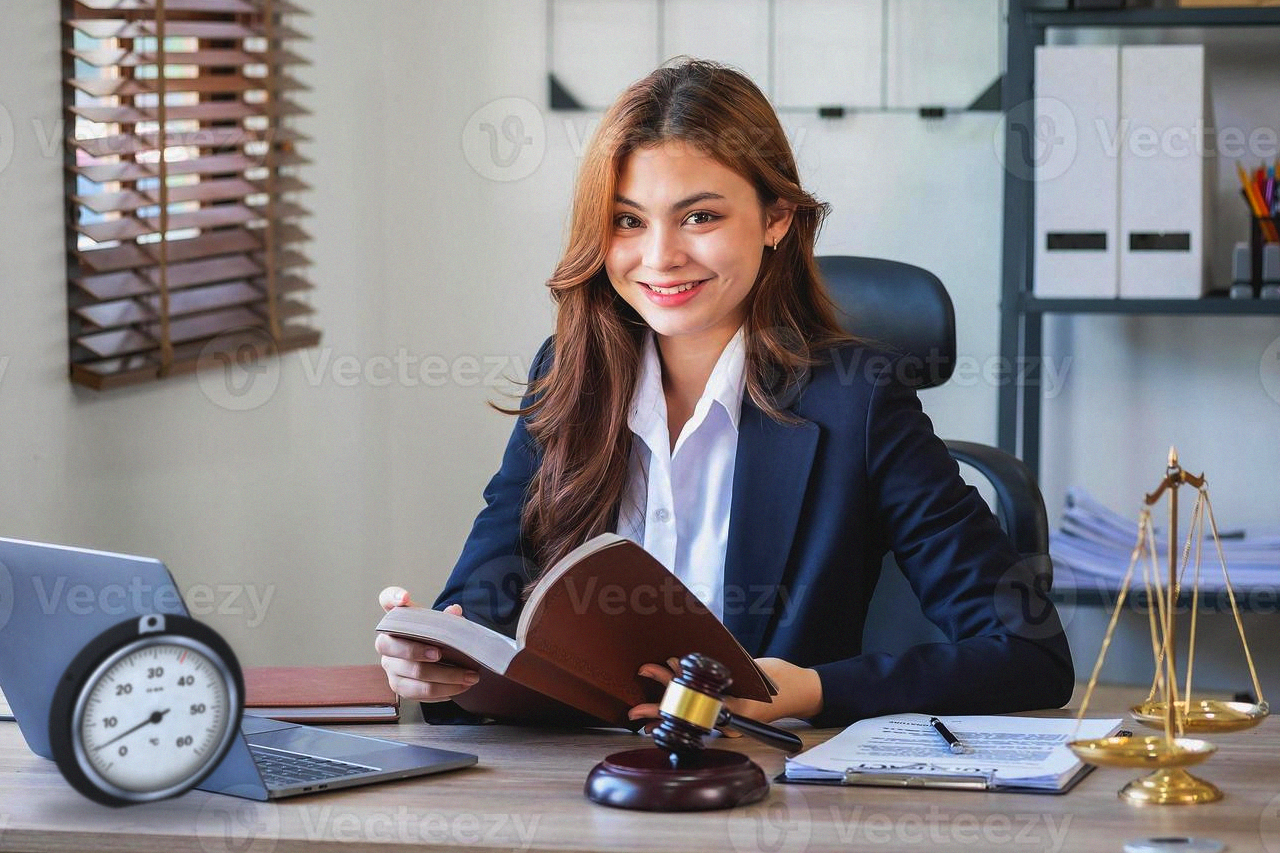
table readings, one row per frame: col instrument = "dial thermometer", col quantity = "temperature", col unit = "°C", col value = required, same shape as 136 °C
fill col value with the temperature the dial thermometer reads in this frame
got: 5 °C
